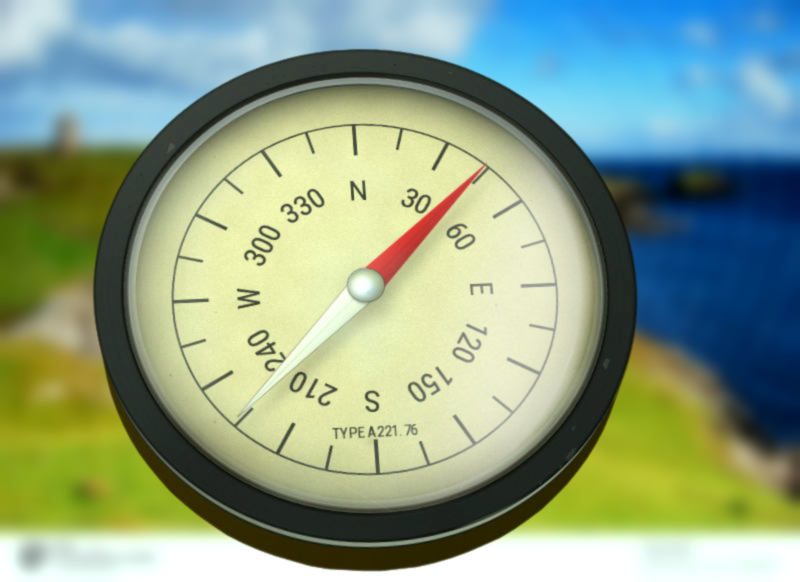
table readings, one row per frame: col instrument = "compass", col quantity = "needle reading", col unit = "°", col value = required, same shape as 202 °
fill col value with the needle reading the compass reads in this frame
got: 45 °
